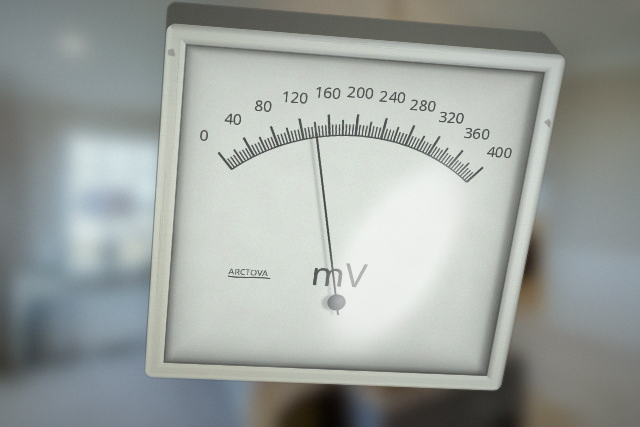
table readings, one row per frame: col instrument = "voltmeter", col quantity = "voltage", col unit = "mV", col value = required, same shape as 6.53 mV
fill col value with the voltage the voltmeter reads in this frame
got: 140 mV
